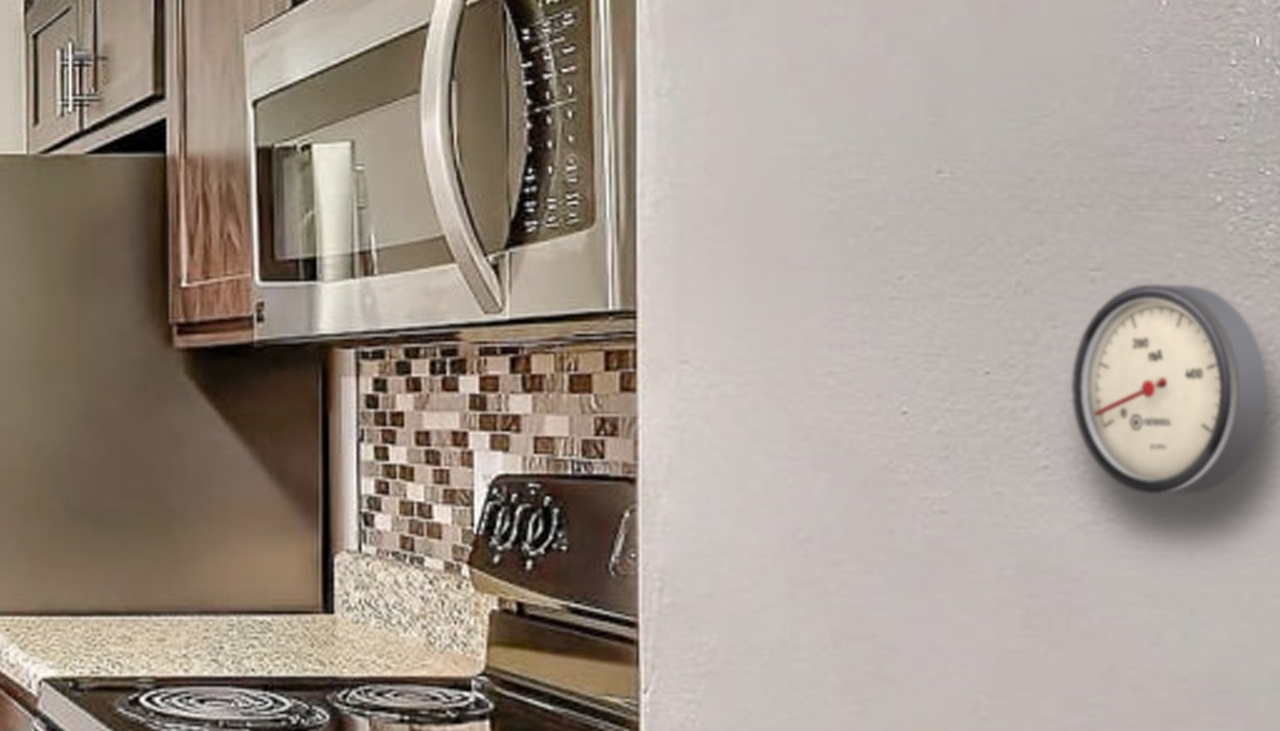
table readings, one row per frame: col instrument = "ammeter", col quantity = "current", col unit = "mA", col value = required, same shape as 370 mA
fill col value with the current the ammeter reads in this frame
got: 20 mA
